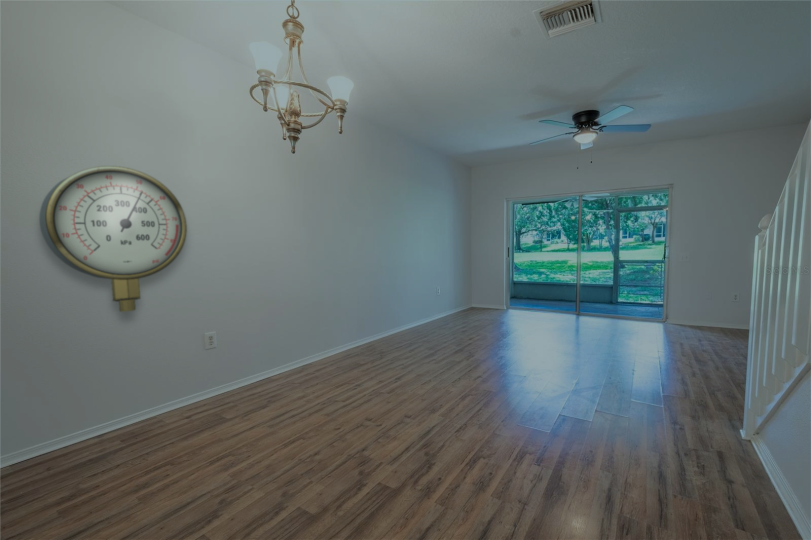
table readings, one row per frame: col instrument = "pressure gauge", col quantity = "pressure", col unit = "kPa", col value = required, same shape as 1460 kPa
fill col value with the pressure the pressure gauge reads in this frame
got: 360 kPa
